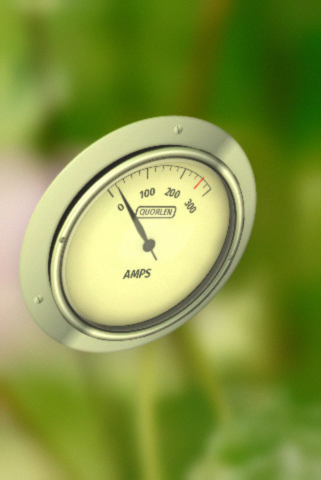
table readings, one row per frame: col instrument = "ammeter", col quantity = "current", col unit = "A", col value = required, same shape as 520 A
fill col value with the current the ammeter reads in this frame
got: 20 A
